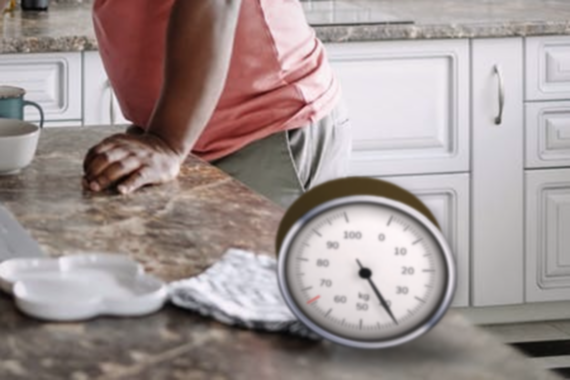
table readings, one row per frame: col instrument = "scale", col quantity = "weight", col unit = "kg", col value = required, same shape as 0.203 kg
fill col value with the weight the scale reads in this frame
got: 40 kg
